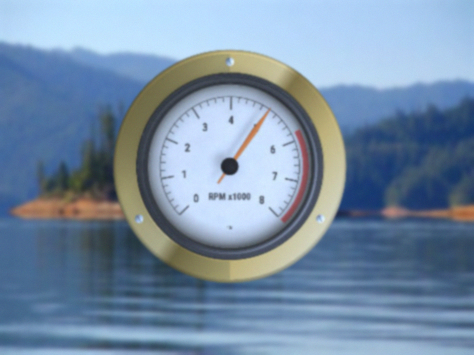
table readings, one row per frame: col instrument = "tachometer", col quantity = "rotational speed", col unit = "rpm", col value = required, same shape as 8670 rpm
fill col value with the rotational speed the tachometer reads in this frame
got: 5000 rpm
